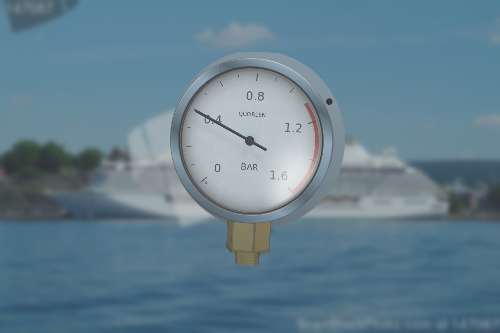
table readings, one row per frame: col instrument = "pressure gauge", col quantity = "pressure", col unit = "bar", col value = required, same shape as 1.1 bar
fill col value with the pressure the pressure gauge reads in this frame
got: 0.4 bar
